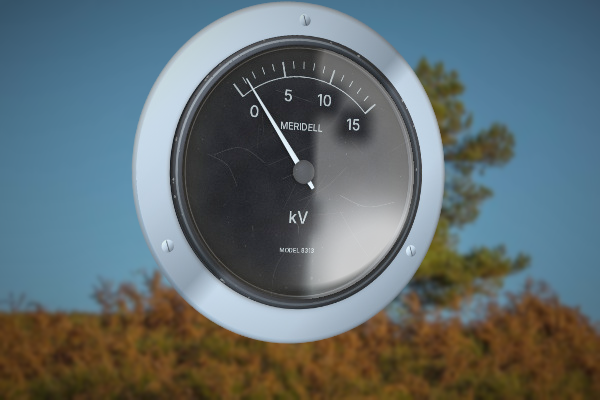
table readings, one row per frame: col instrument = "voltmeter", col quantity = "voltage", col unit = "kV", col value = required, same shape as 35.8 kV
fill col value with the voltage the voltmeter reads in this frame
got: 1 kV
